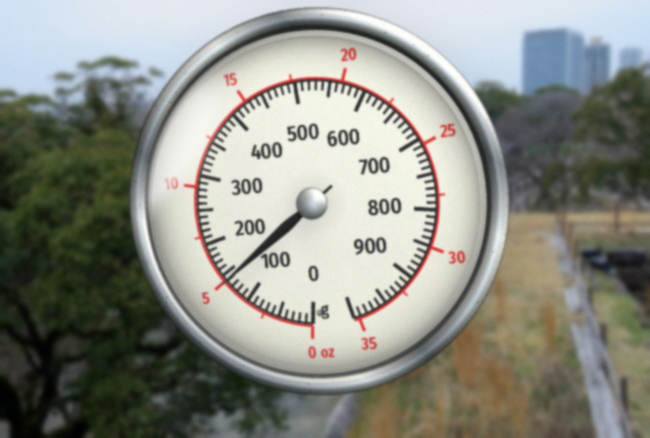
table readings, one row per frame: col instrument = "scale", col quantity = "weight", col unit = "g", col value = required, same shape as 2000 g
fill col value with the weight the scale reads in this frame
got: 140 g
